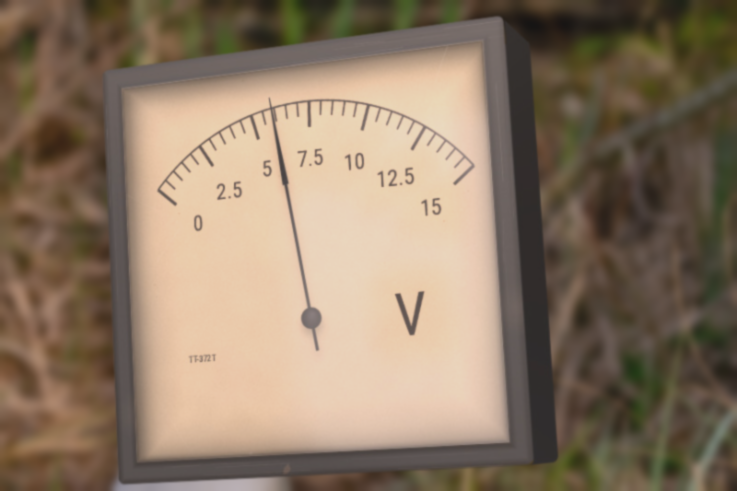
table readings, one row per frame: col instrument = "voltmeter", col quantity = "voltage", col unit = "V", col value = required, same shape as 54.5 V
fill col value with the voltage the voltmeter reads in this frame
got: 6 V
